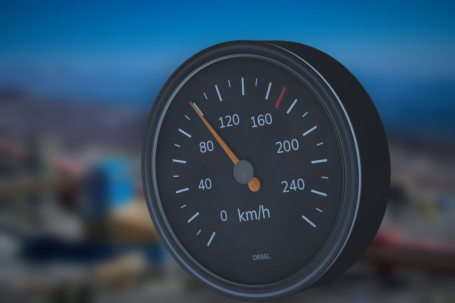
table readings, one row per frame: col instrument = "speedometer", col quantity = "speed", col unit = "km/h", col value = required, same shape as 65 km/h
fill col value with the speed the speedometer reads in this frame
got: 100 km/h
